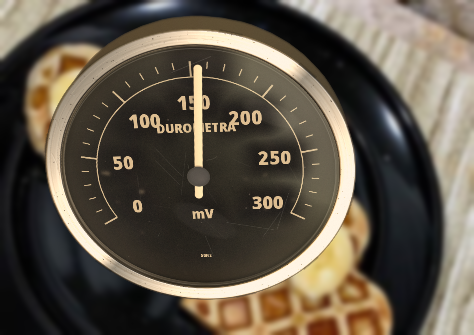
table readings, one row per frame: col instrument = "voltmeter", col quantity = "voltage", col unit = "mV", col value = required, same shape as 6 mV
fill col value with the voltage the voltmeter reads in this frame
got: 155 mV
